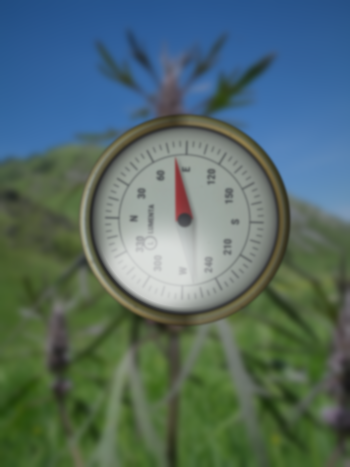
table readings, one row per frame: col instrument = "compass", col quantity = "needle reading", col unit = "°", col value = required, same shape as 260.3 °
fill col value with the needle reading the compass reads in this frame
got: 80 °
